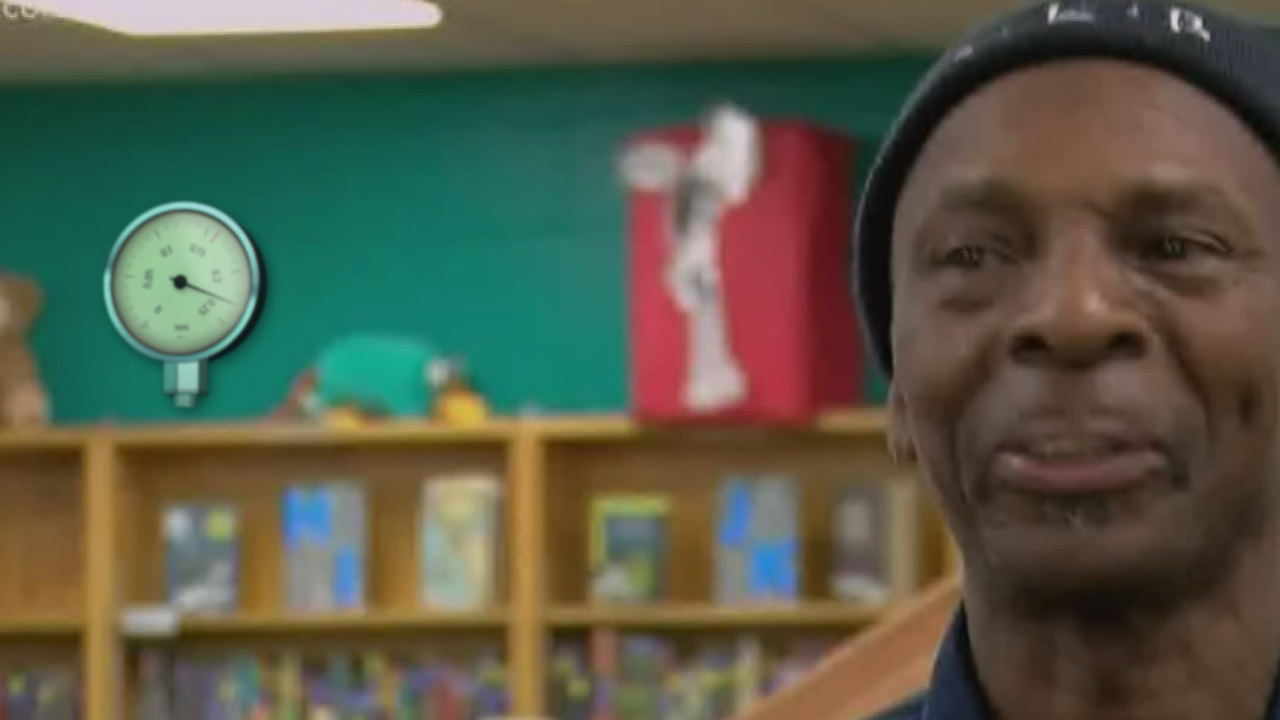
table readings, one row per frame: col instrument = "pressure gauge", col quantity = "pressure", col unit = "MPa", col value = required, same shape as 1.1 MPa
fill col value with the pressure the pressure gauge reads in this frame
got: 0.23 MPa
